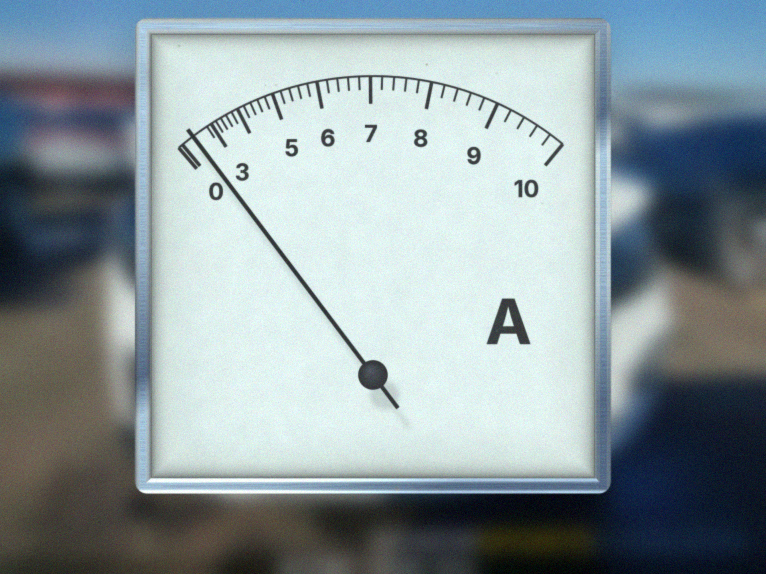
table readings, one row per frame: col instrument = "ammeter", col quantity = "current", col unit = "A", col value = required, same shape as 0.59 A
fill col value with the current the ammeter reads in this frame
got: 2 A
